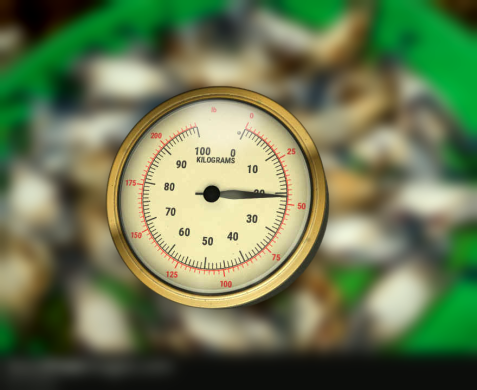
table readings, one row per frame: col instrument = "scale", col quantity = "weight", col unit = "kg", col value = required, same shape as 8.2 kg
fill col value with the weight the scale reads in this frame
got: 21 kg
